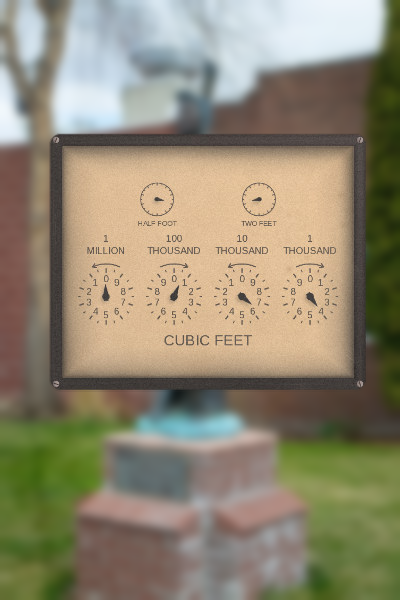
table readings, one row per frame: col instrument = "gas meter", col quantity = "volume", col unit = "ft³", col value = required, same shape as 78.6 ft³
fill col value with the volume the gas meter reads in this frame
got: 6400 ft³
